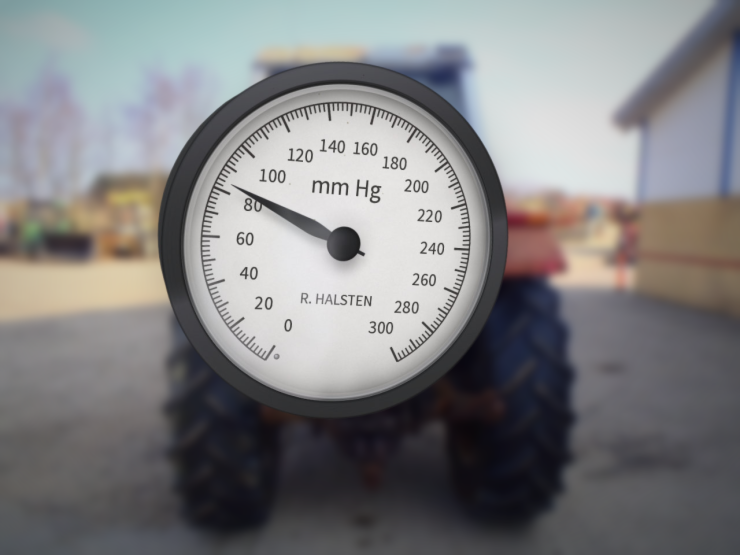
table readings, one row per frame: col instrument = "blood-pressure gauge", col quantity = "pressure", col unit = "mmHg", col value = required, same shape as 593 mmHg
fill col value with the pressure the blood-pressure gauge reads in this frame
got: 84 mmHg
